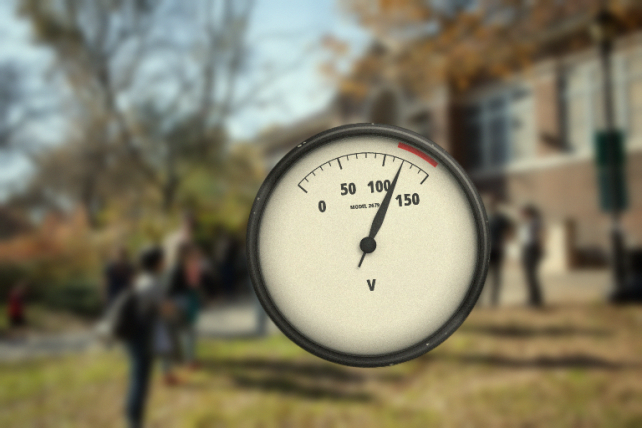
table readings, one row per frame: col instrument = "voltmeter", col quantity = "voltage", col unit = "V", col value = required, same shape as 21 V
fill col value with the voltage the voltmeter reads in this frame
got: 120 V
